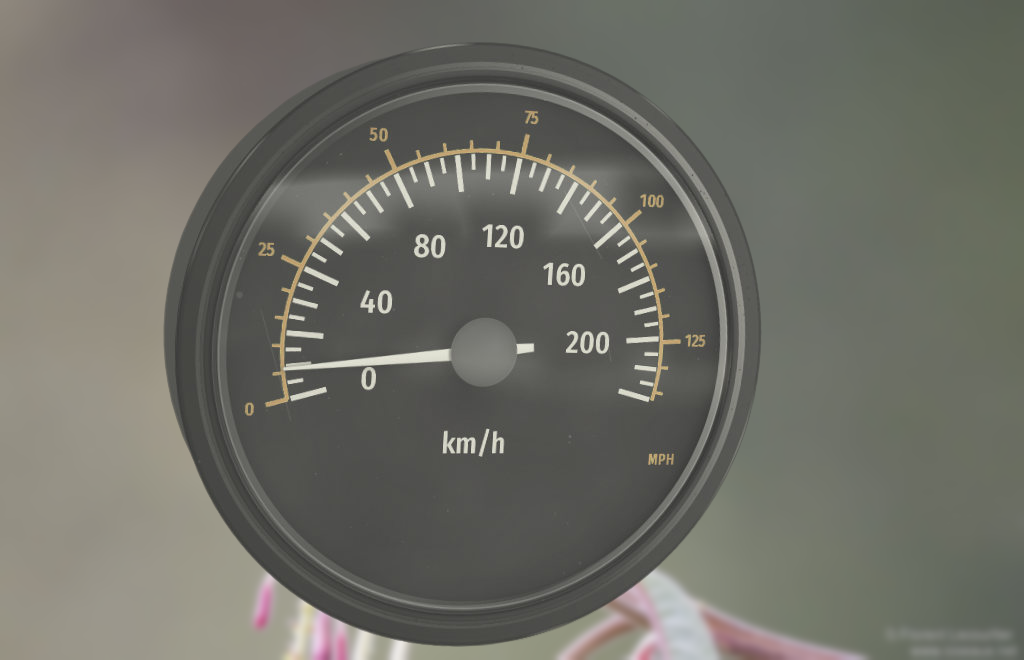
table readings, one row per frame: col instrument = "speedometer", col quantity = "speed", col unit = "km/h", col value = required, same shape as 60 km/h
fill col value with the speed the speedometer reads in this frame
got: 10 km/h
